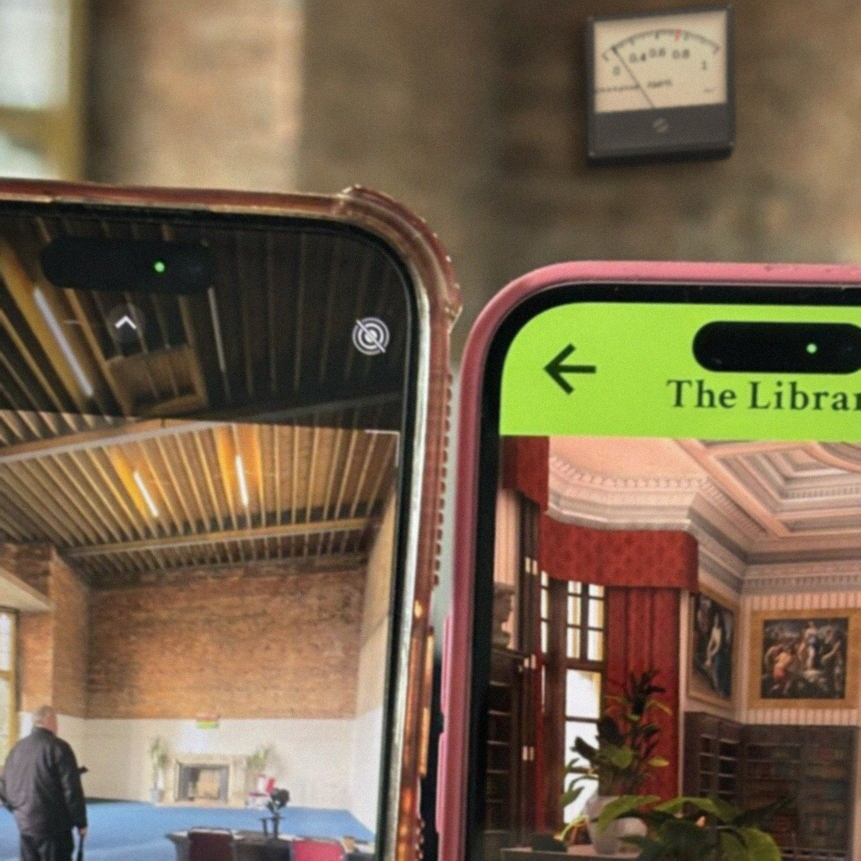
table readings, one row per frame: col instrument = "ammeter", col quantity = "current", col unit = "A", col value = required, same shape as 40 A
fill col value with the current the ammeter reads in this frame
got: 0.2 A
